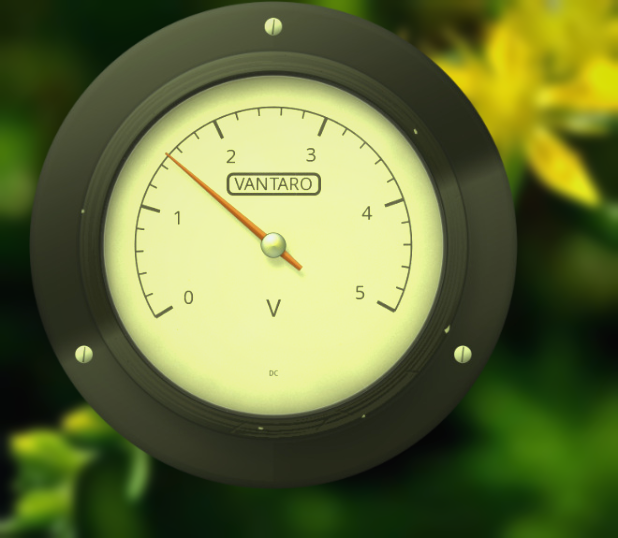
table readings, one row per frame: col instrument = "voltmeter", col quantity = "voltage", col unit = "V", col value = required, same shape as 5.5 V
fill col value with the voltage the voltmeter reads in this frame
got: 1.5 V
